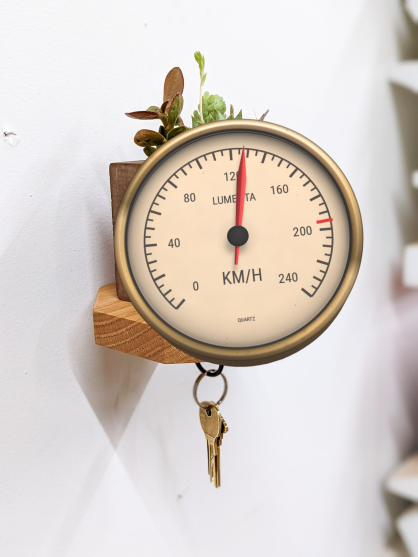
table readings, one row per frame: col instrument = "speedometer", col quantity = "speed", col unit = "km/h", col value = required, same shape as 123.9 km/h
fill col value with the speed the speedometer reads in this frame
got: 127.5 km/h
